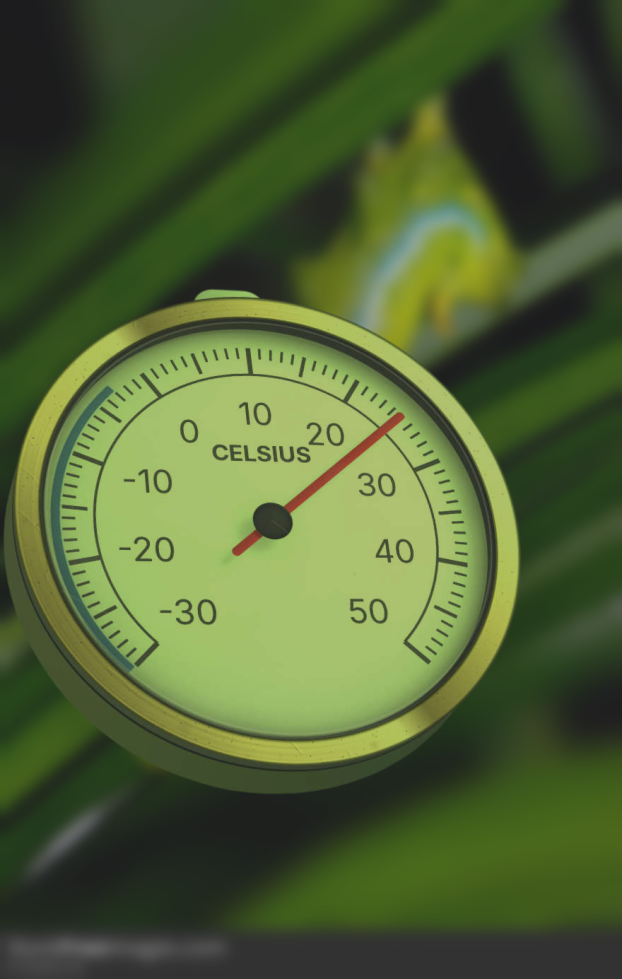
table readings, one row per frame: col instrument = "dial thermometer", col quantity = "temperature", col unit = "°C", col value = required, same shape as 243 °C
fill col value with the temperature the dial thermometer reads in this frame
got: 25 °C
